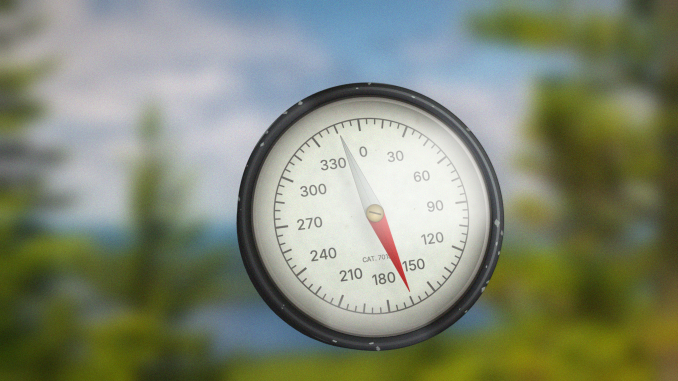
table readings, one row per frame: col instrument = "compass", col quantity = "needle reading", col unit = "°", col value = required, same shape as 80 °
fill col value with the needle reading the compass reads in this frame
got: 165 °
